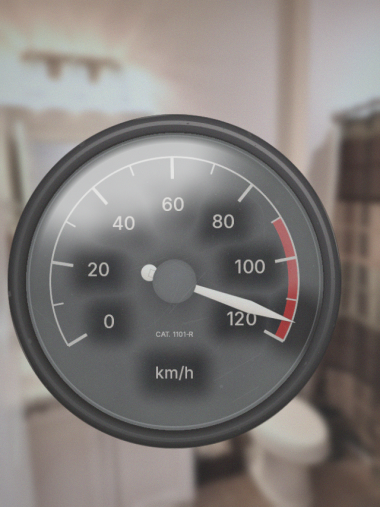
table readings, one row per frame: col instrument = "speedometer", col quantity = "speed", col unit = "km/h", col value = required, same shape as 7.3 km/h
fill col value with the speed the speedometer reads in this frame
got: 115 km/h
